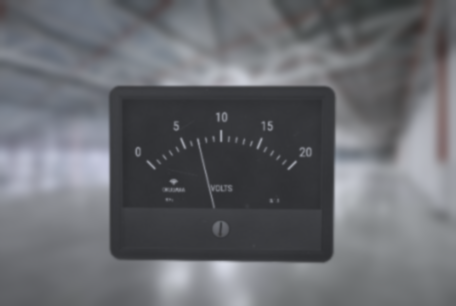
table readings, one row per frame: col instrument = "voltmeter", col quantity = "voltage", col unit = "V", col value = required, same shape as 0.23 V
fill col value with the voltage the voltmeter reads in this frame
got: 7 V
